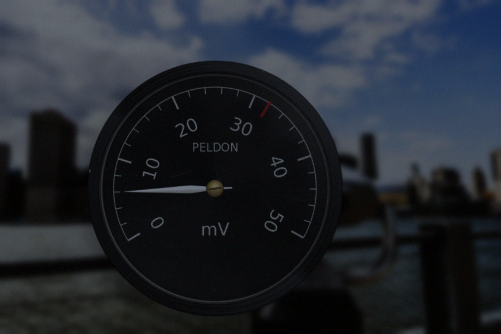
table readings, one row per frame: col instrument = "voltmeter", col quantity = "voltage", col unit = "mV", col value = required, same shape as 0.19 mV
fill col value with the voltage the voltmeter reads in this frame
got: 6 mV
